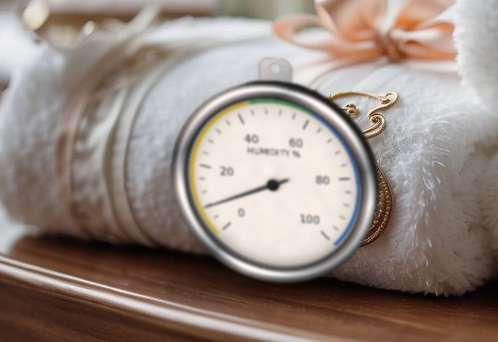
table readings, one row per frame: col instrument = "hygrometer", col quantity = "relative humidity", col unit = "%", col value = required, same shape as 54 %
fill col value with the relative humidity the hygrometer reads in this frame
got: 8 %
